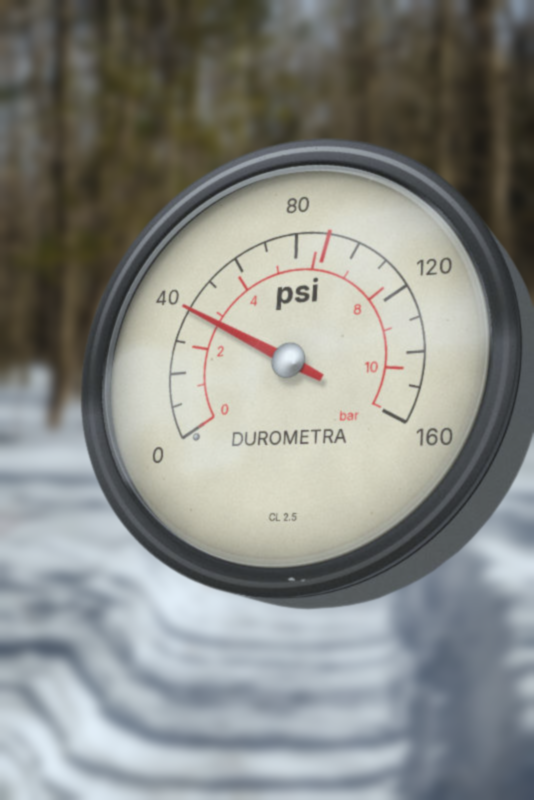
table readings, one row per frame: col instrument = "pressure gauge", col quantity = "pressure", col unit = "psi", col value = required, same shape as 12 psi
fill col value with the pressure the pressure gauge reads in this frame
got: 40 psi
